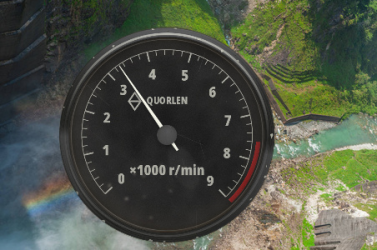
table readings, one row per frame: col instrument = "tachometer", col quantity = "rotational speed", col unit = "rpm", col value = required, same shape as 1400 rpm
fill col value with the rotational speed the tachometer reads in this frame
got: 3300 rpm
